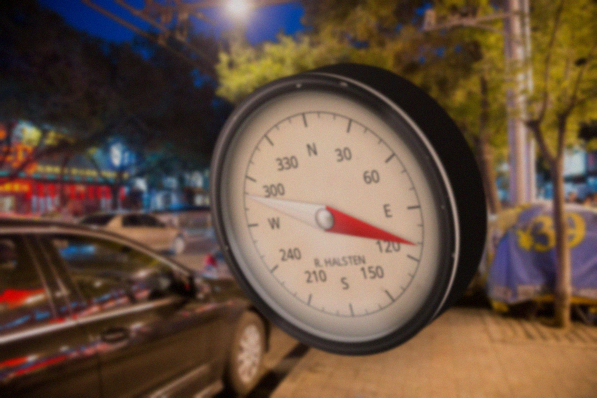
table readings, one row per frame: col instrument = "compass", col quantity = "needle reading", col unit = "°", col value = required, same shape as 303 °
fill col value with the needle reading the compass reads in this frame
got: 110 °
